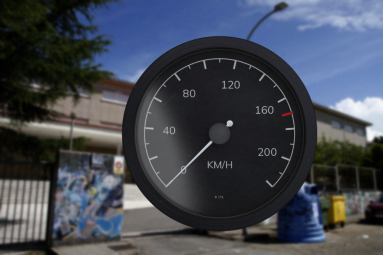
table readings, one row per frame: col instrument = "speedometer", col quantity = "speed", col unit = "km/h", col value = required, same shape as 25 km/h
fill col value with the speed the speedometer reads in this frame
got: 0 km/h
